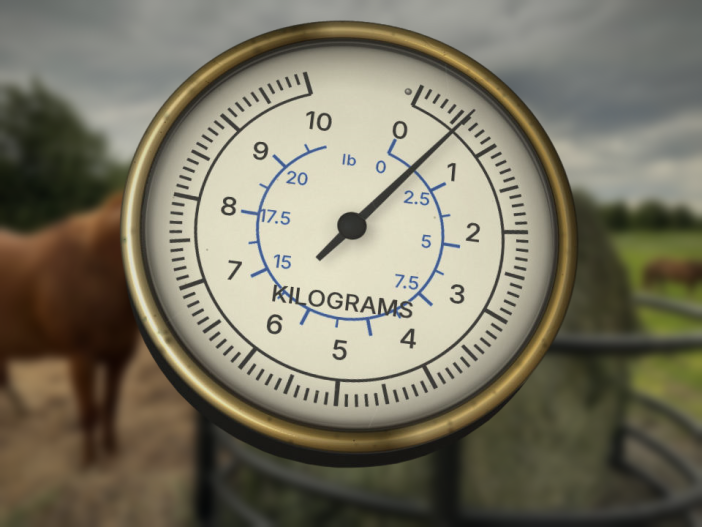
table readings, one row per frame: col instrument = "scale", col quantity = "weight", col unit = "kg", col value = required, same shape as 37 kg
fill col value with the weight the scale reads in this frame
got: 0.6 kg
